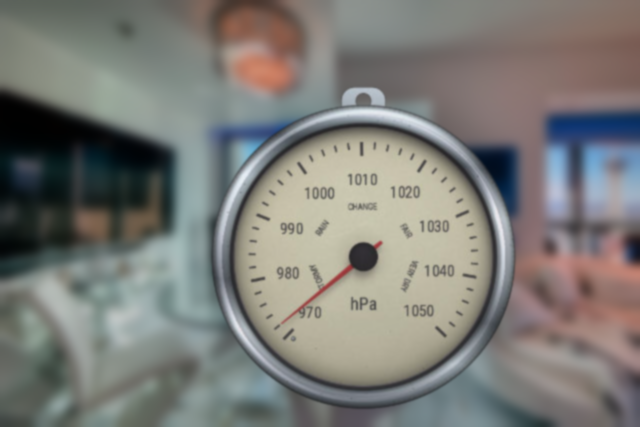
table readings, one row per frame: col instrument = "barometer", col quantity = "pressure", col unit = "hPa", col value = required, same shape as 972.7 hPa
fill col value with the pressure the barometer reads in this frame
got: 972 hPa
